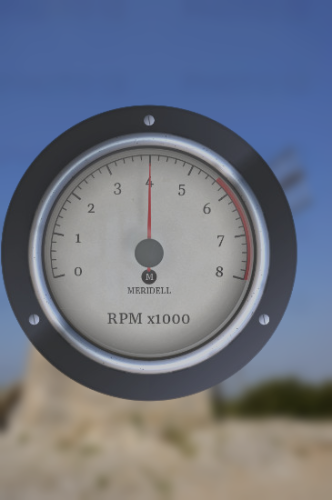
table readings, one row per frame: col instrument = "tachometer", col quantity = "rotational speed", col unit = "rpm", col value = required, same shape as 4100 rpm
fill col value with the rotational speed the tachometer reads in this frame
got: 4000 rpm
